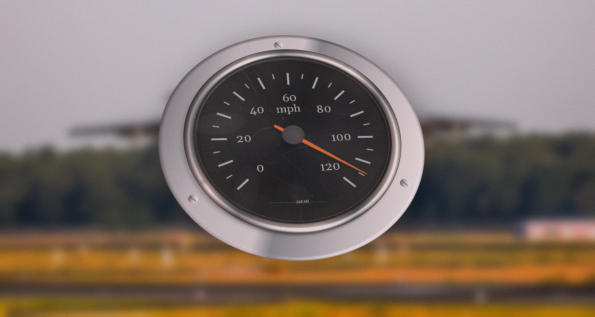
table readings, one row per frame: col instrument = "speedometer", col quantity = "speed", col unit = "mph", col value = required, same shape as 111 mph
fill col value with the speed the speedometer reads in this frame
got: 115 mph
